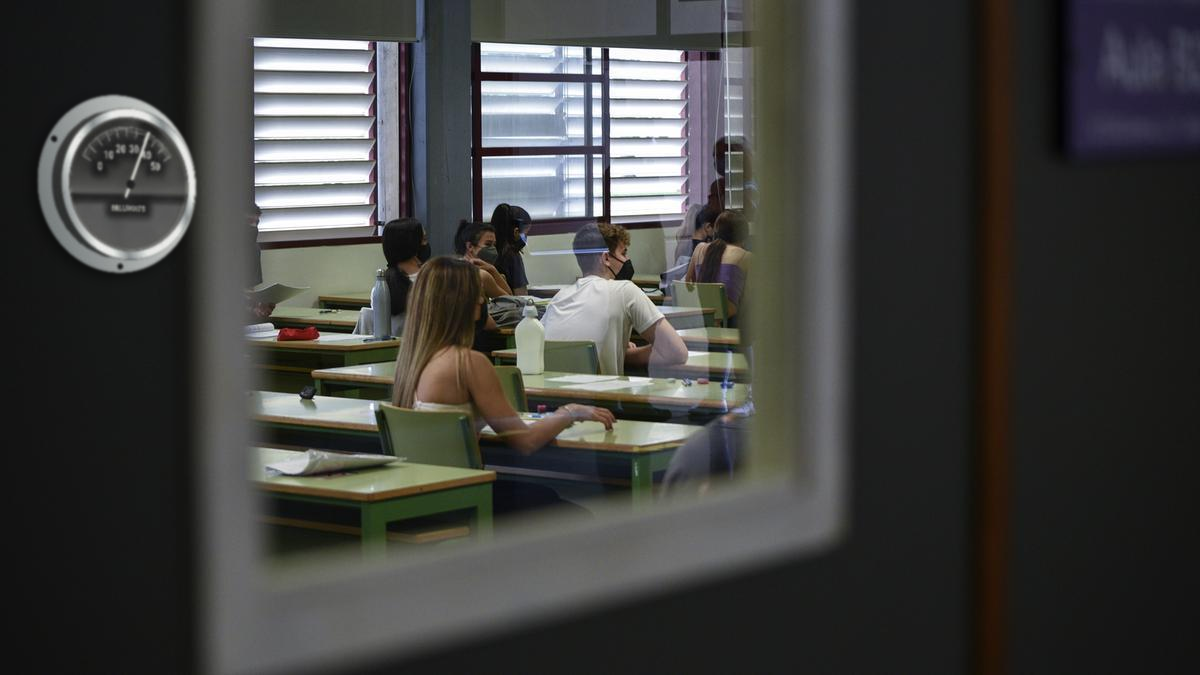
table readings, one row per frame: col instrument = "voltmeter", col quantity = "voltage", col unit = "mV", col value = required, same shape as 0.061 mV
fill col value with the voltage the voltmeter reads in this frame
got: 35 mV
